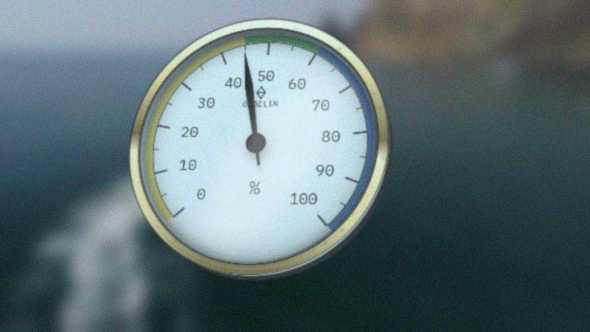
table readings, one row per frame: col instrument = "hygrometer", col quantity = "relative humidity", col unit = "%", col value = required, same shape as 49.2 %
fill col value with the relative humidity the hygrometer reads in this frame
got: 45 %
